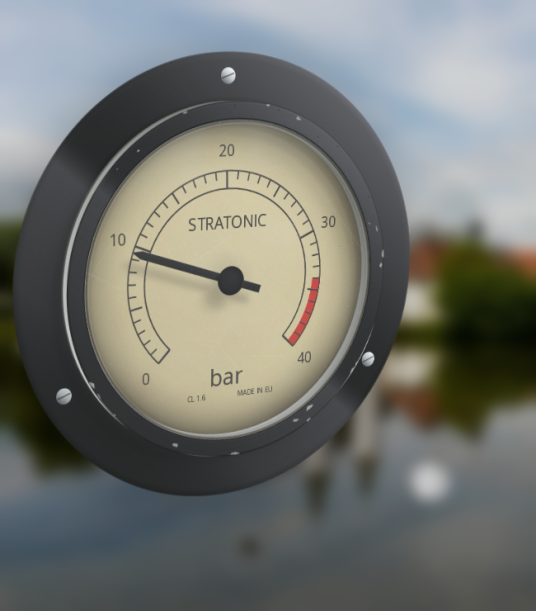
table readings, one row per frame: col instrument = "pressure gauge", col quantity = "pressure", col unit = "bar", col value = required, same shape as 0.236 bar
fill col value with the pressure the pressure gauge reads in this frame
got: 9.5 bar
